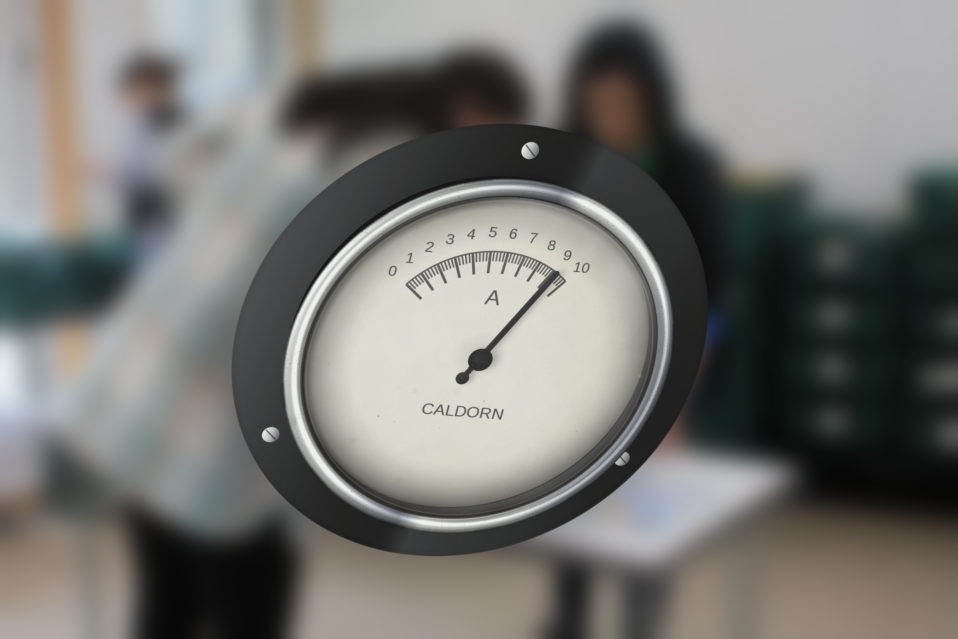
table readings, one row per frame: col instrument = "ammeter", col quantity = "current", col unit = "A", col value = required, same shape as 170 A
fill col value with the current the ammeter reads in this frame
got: 9 A
